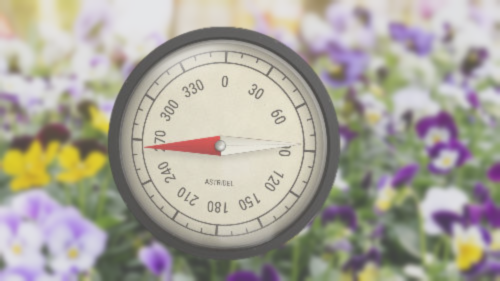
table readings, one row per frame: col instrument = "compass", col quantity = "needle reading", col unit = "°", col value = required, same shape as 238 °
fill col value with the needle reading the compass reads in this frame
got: 265 °
